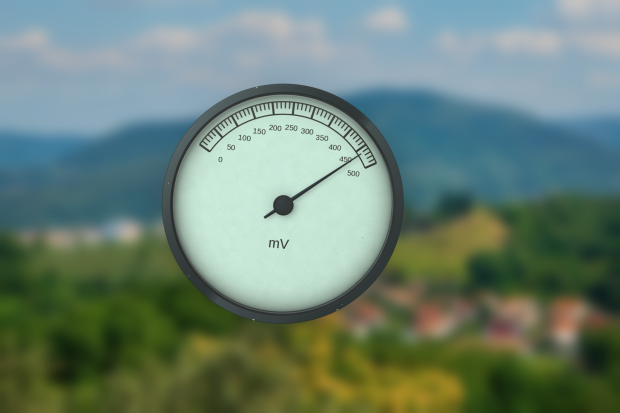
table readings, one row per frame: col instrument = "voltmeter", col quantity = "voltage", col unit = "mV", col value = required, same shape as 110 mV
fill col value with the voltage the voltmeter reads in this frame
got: 460 mV
